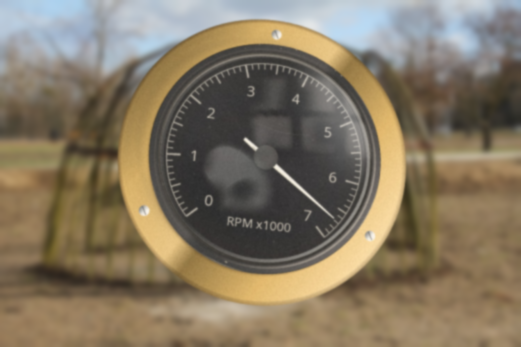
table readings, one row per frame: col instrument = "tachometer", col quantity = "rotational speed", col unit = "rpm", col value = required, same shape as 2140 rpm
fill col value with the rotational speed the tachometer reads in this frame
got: 6700 rpm
